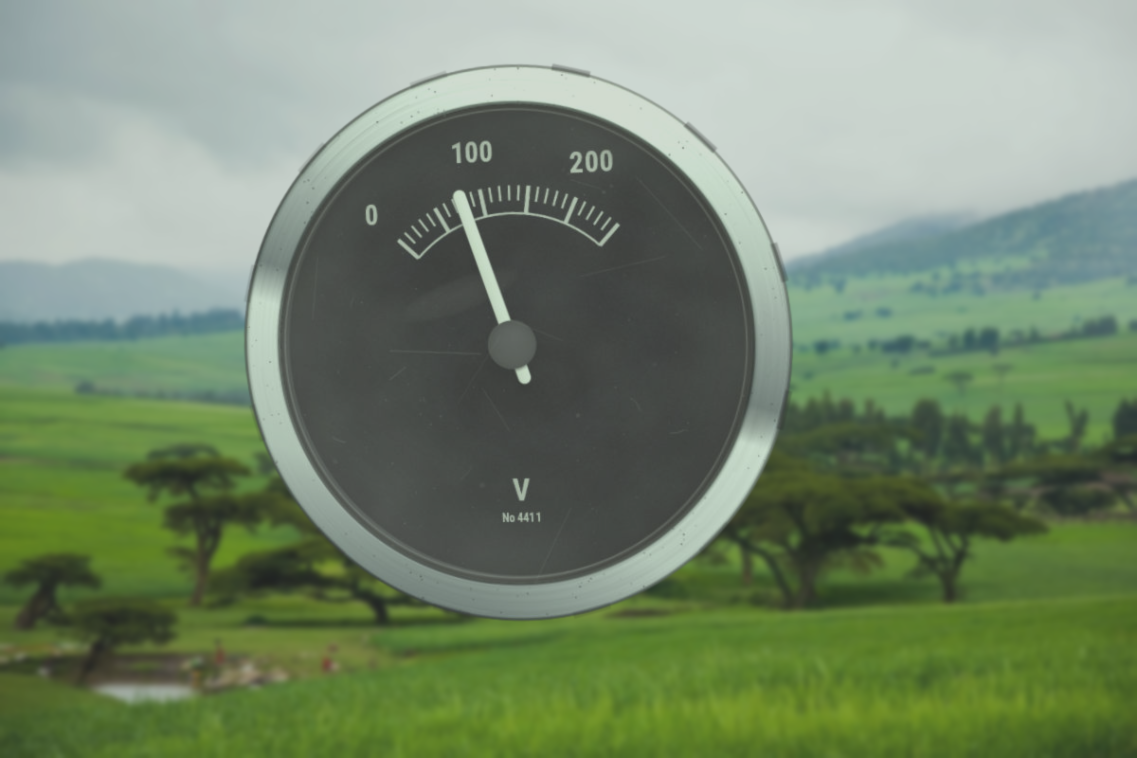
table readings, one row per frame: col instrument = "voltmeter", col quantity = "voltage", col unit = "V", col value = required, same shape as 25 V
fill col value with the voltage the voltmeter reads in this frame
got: 80 V
